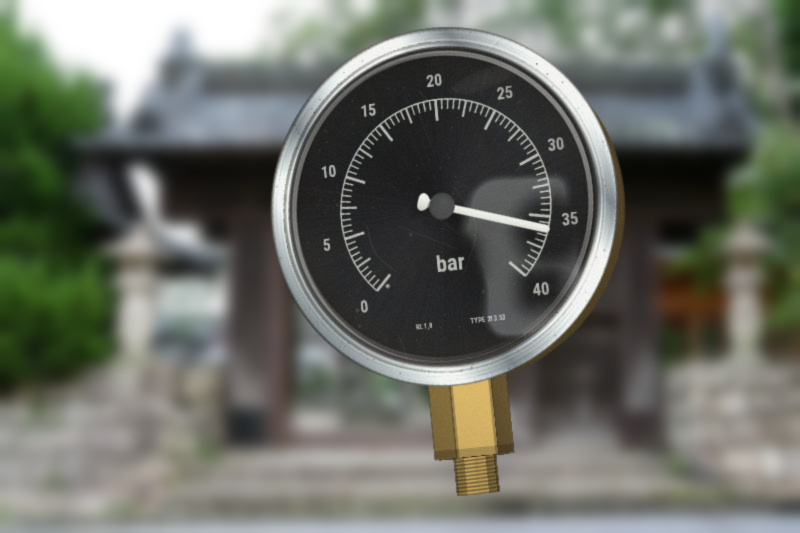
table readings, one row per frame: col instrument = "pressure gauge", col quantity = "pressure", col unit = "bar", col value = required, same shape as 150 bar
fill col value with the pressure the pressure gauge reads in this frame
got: 36 bar
